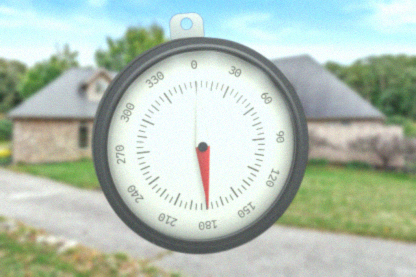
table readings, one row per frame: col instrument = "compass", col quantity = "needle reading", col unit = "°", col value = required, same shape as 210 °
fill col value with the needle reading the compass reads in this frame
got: 180 °
